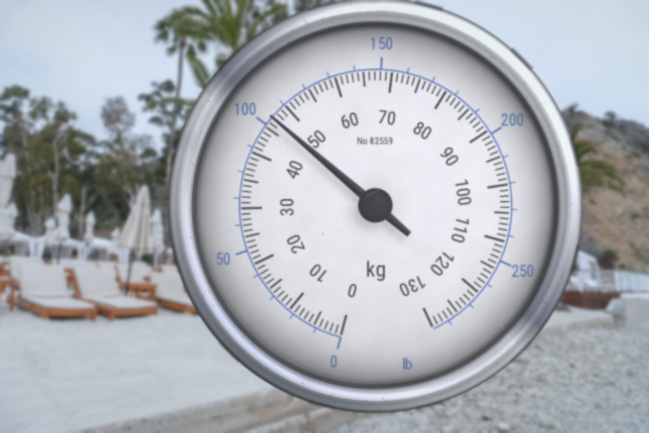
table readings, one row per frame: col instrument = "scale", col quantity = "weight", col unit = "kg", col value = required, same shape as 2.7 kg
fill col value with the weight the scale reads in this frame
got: 47 kg
